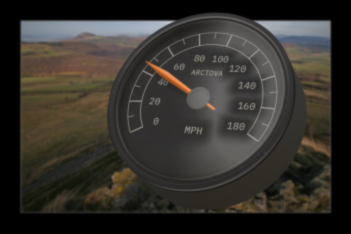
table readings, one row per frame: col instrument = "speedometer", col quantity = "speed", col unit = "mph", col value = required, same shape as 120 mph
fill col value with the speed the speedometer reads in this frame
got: 45 mph
